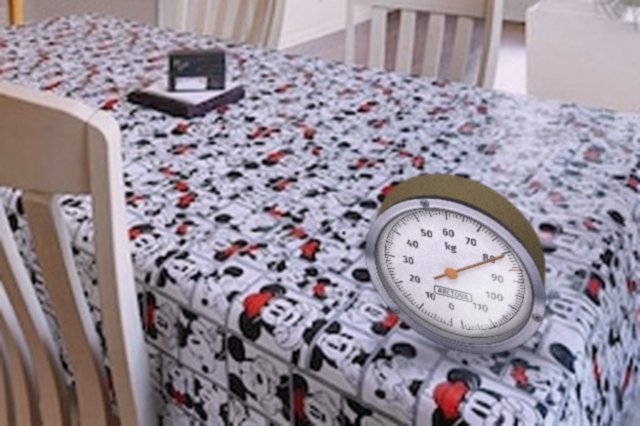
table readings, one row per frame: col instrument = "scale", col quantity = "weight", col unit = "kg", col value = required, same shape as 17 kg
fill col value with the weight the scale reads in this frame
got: 80 kg
